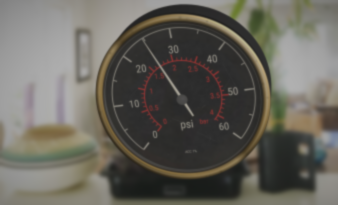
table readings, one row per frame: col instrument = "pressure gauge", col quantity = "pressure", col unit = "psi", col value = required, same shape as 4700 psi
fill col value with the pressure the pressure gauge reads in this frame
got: 25 psi
